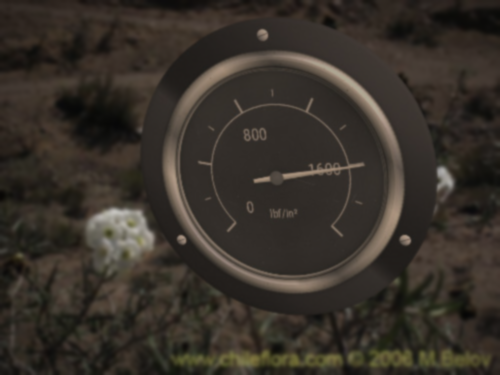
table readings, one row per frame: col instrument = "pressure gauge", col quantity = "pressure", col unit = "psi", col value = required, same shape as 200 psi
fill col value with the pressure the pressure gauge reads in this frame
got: 1600 psi
